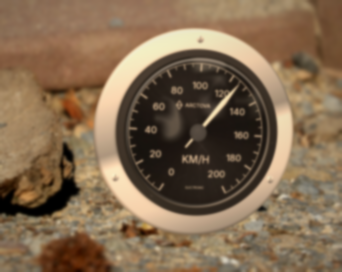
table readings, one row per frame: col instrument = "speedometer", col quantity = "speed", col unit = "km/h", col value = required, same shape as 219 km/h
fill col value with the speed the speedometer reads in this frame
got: 125 km/h
